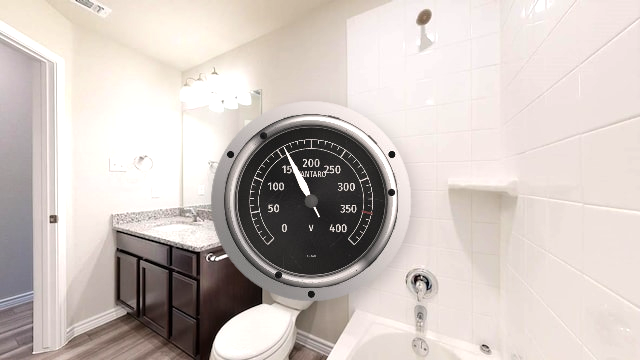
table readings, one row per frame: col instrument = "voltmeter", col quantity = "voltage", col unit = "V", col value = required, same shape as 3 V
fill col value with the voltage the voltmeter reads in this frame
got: 160 V
